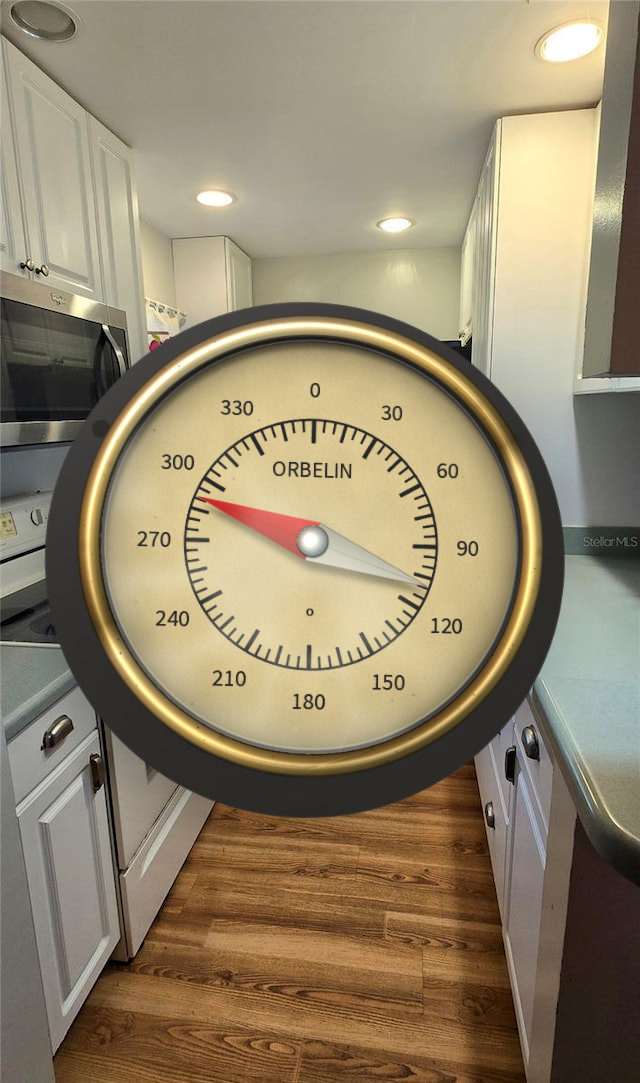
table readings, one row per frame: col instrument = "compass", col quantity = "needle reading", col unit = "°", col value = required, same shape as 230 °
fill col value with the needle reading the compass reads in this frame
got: 290 °
